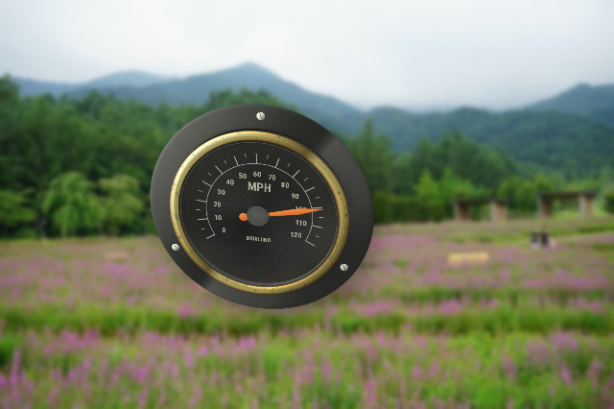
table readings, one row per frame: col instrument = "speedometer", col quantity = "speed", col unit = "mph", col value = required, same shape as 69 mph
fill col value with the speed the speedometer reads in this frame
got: 100 mph
